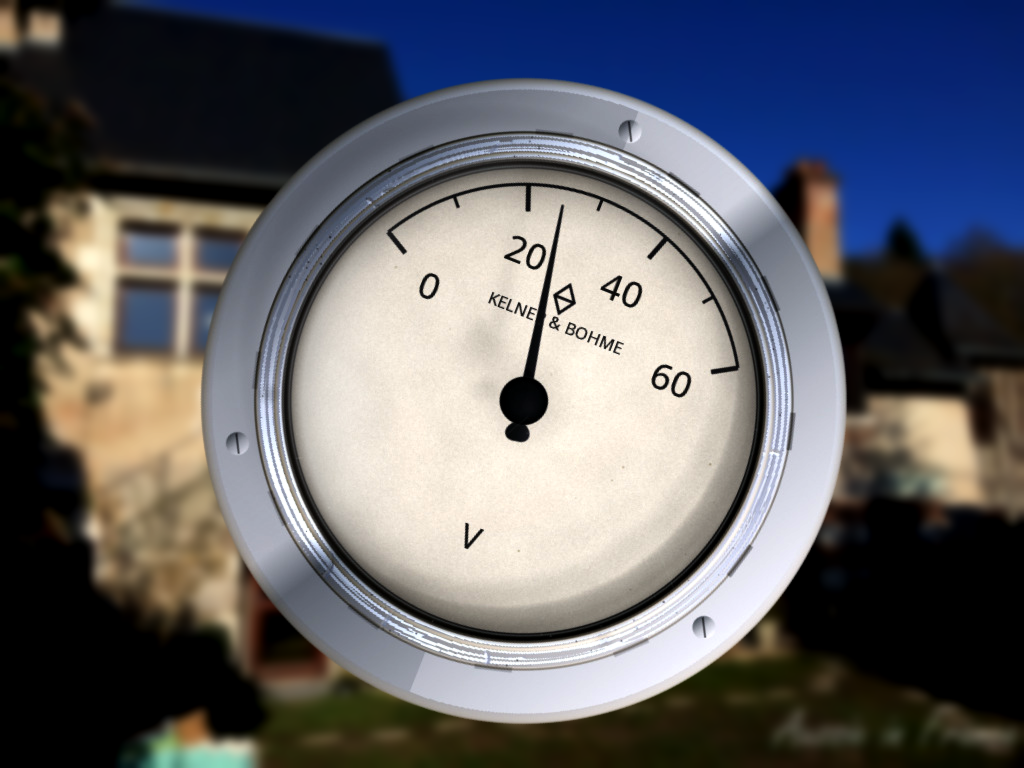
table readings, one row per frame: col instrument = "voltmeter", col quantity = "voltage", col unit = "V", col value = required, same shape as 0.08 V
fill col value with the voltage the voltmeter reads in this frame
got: 25 V
